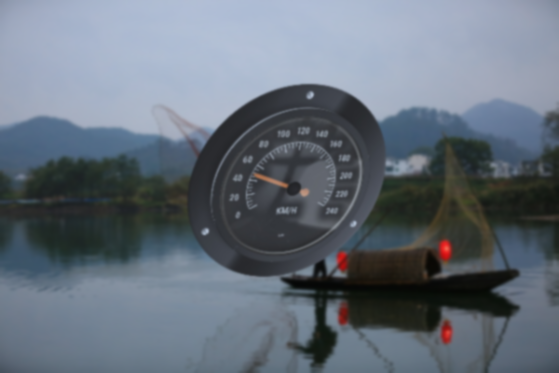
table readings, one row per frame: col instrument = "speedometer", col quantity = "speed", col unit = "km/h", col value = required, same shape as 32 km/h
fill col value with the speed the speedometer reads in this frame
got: 50 km/h
